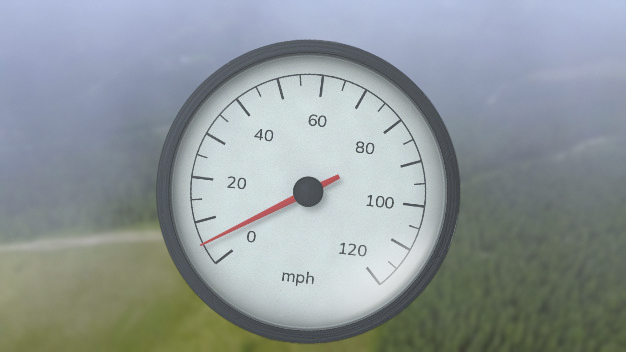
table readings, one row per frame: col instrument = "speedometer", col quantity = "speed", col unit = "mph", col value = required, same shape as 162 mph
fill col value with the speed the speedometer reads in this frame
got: 5 mph
